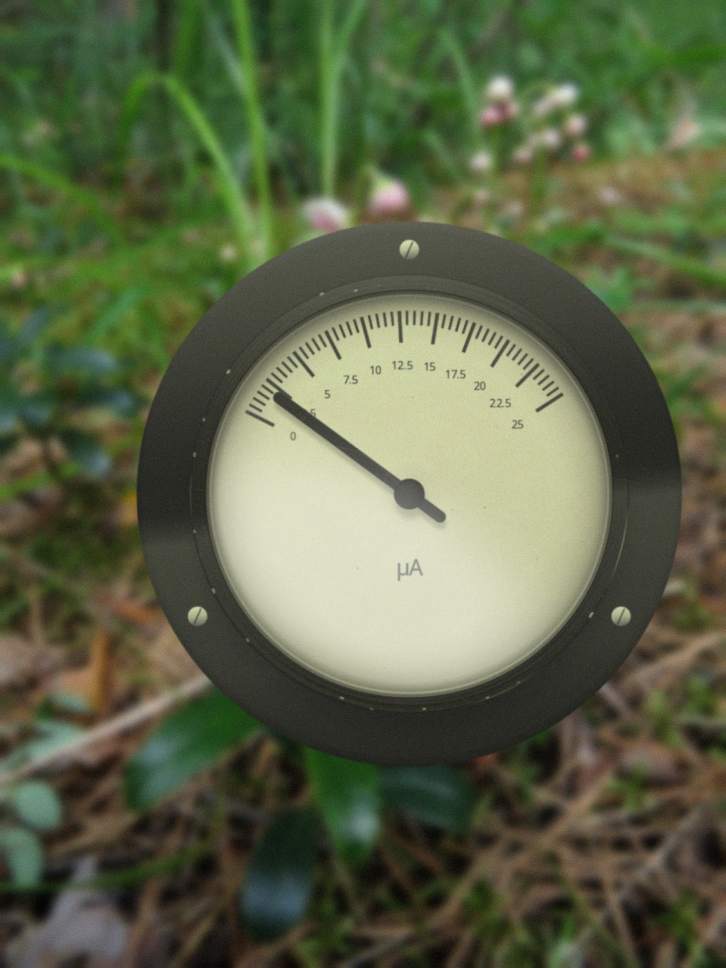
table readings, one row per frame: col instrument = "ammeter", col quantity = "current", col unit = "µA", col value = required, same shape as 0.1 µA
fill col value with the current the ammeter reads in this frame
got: 2 µA
